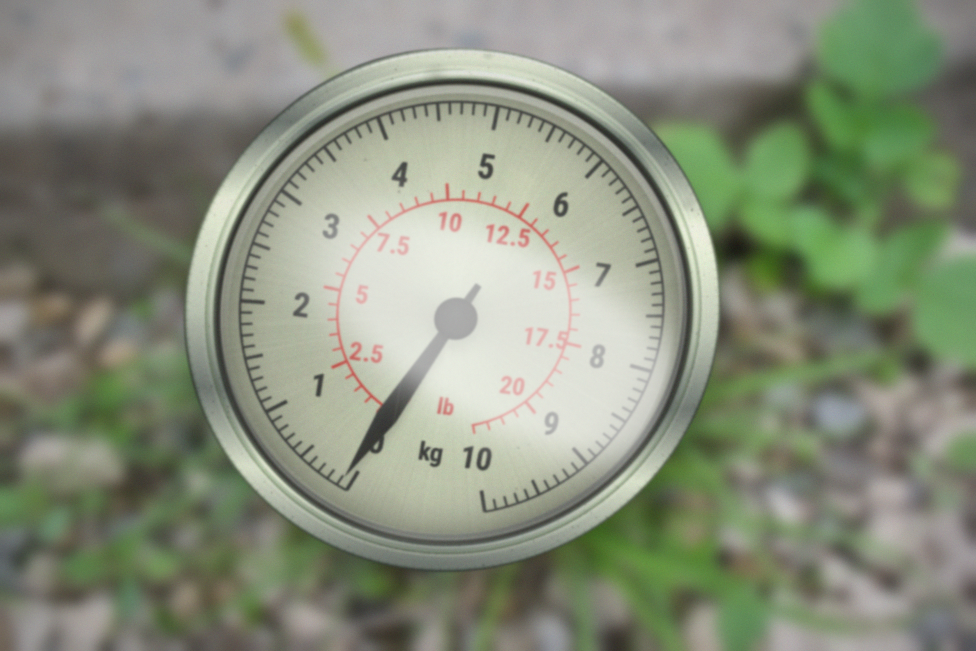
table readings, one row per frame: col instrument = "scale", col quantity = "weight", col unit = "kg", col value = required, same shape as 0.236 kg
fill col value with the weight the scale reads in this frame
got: 0.1 kg
